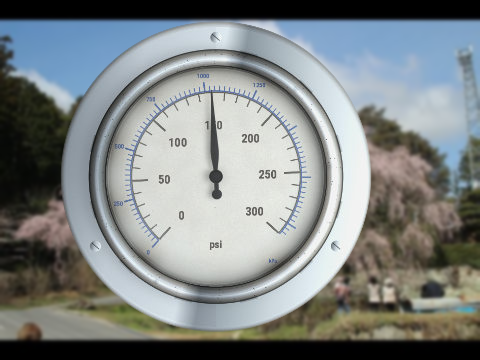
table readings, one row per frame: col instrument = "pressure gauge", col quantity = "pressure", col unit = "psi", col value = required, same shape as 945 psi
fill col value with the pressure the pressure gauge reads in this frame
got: 150 psi
